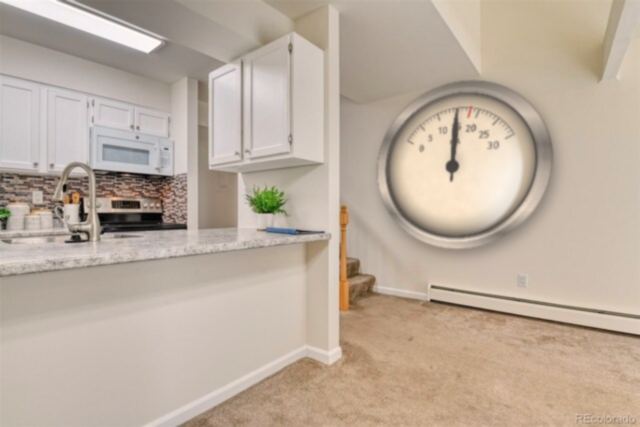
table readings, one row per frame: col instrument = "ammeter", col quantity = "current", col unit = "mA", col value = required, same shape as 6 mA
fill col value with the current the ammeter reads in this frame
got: 15 mA
